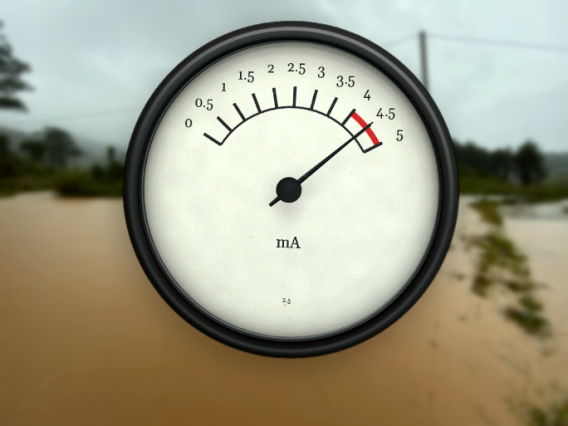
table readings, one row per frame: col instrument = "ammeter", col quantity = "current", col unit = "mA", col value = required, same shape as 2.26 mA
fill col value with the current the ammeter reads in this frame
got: 4.5 mA
